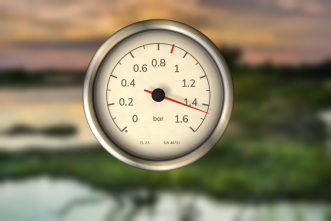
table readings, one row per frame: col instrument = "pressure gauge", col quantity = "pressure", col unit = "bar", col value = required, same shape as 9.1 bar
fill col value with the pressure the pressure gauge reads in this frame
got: 1.45 bar
